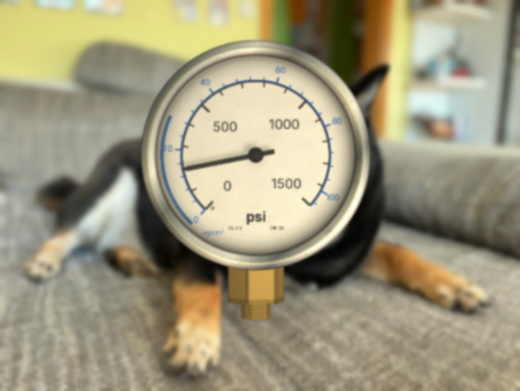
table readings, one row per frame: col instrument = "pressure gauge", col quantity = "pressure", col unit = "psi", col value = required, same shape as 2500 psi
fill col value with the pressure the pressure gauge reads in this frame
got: 200 psi
